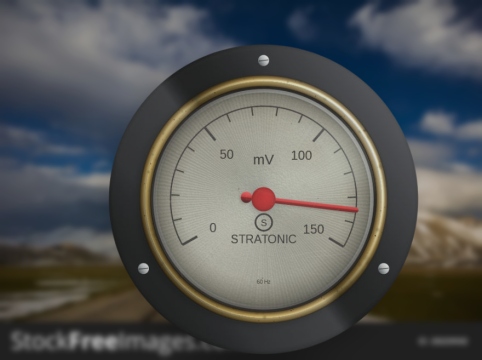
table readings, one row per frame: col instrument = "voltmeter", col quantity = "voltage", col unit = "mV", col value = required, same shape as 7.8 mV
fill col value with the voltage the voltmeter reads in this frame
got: 135 mV
